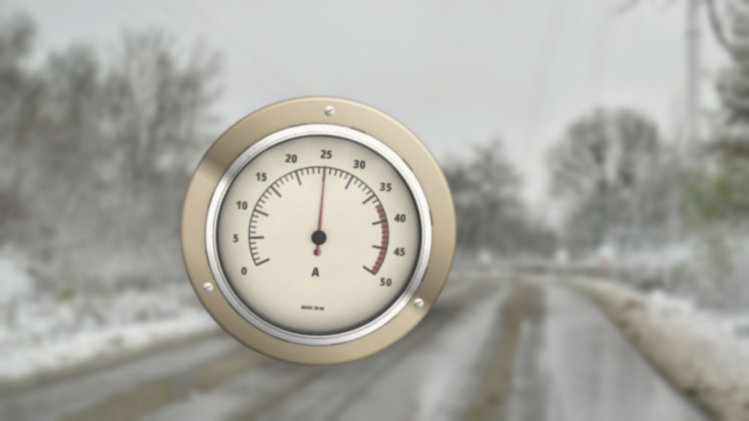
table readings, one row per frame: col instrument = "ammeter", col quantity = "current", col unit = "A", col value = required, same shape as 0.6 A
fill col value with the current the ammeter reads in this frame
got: 25 A
